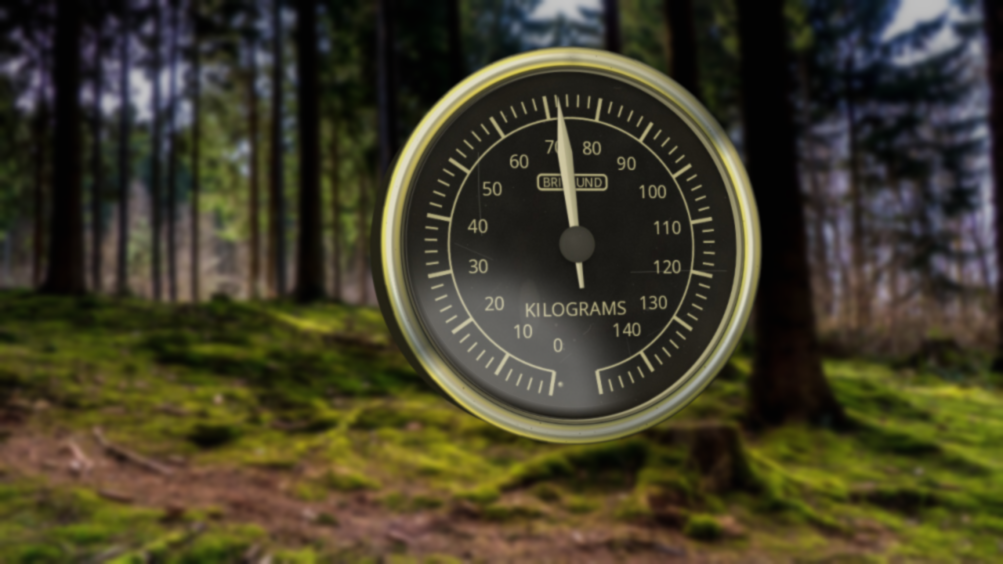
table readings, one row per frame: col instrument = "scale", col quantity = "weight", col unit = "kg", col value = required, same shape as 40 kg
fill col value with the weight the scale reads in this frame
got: 72 kg
